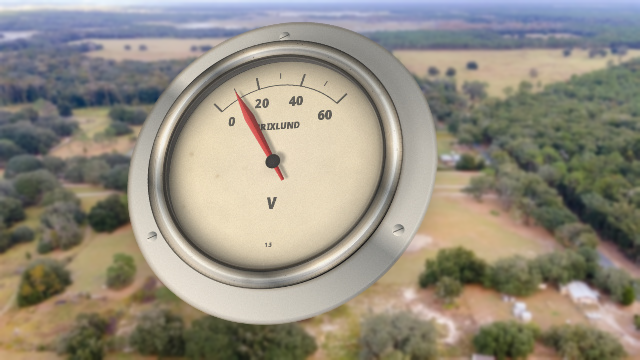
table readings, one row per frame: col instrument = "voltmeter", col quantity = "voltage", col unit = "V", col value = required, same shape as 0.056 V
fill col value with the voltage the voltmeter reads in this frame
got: 10 V
